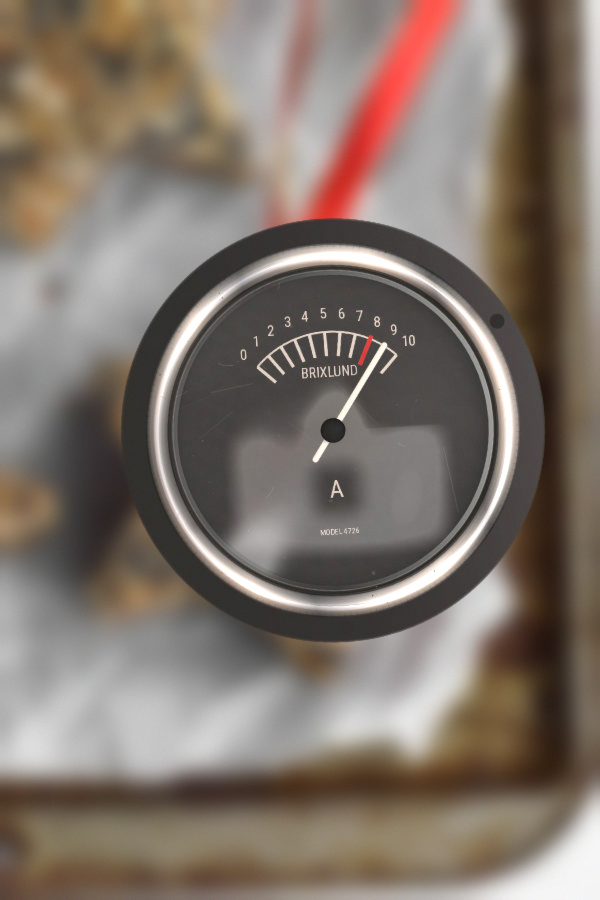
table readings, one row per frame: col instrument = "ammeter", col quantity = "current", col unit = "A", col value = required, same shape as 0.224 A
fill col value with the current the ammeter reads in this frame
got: 9 A
